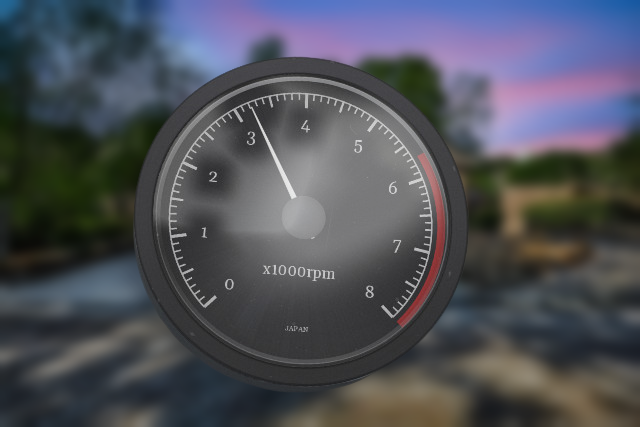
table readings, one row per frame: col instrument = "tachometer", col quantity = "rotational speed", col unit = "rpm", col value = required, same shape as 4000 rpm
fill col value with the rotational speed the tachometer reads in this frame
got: 3200 rpm
